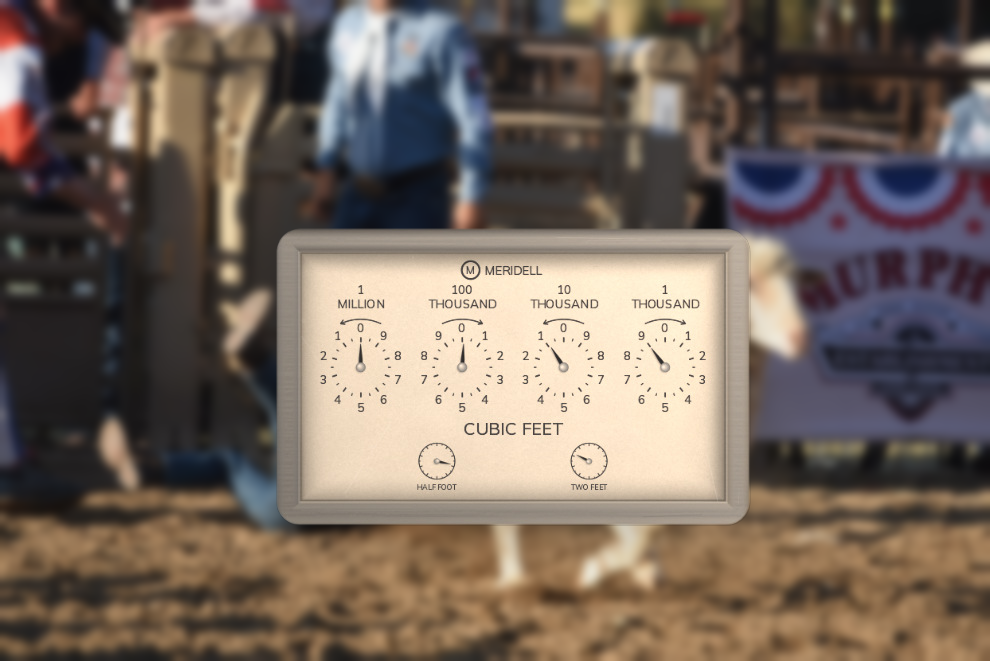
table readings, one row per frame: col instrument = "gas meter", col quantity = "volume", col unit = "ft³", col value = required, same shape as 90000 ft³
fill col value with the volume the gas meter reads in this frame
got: 900 ft³
